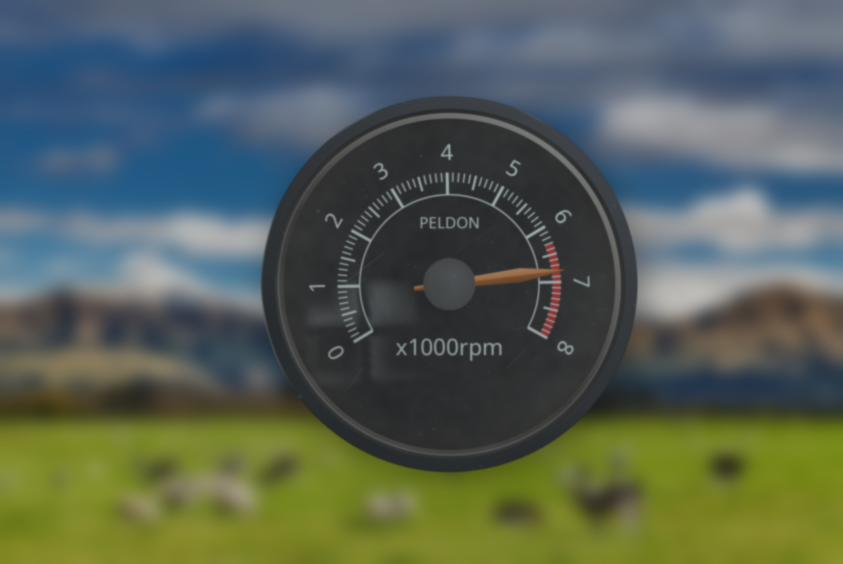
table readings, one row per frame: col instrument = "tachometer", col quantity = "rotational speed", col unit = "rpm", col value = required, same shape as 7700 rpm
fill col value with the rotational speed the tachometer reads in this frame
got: 6800 rpm
